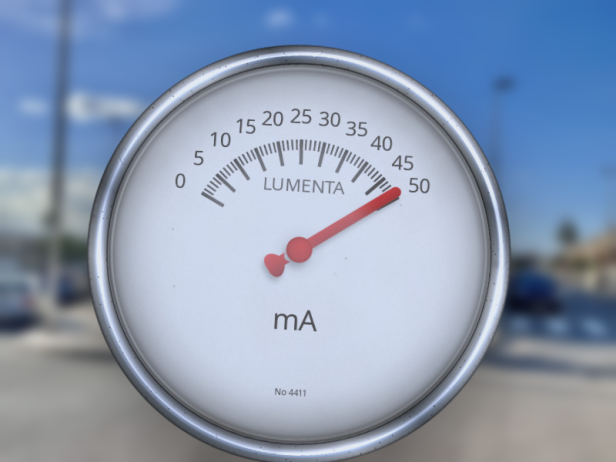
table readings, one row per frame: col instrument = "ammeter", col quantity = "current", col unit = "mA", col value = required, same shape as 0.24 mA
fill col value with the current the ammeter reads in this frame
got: 49 mA
